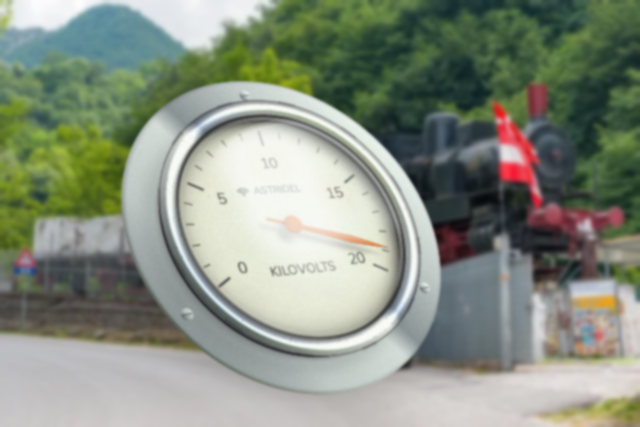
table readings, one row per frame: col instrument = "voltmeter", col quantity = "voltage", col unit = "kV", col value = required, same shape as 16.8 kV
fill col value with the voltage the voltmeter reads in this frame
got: 19 kV
